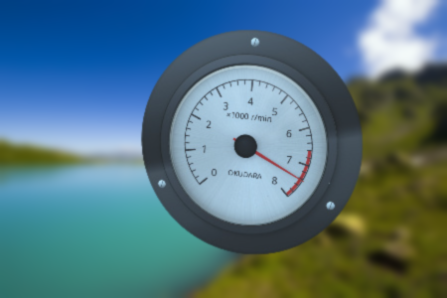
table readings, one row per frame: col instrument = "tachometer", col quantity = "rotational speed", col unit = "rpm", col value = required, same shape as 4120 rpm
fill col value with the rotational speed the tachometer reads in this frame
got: 7400 rpm
